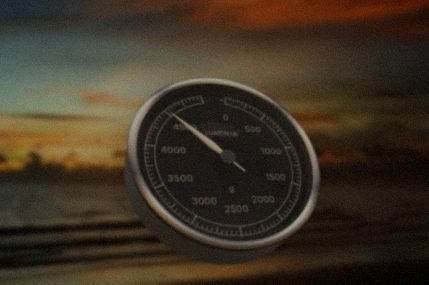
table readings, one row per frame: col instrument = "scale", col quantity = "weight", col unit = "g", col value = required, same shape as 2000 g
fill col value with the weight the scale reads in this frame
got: 4500 g
